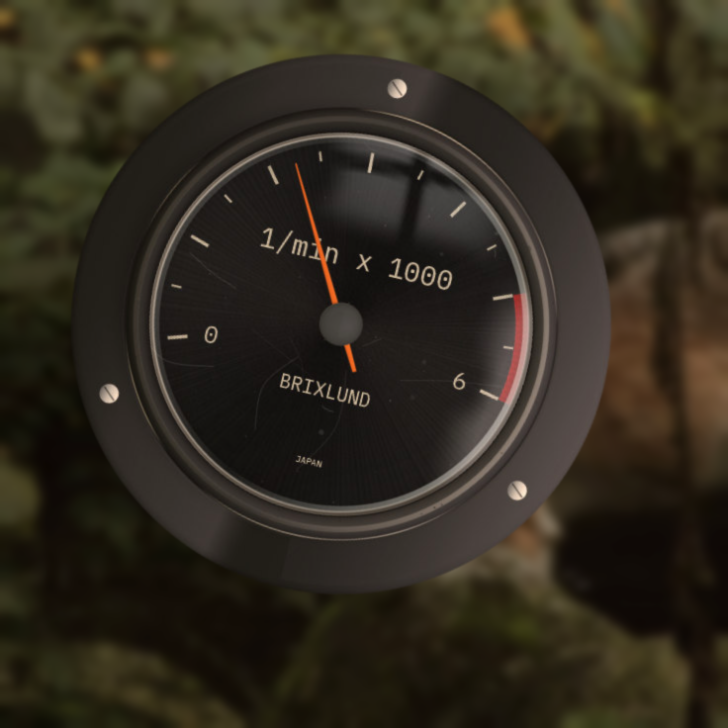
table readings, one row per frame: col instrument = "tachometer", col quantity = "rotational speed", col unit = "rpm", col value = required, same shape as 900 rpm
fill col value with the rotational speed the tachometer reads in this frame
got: 2250 rpm
